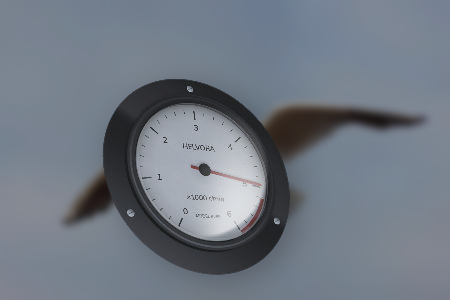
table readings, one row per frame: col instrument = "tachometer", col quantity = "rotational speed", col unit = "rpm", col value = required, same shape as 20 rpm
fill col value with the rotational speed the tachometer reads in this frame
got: 5000 rpm
